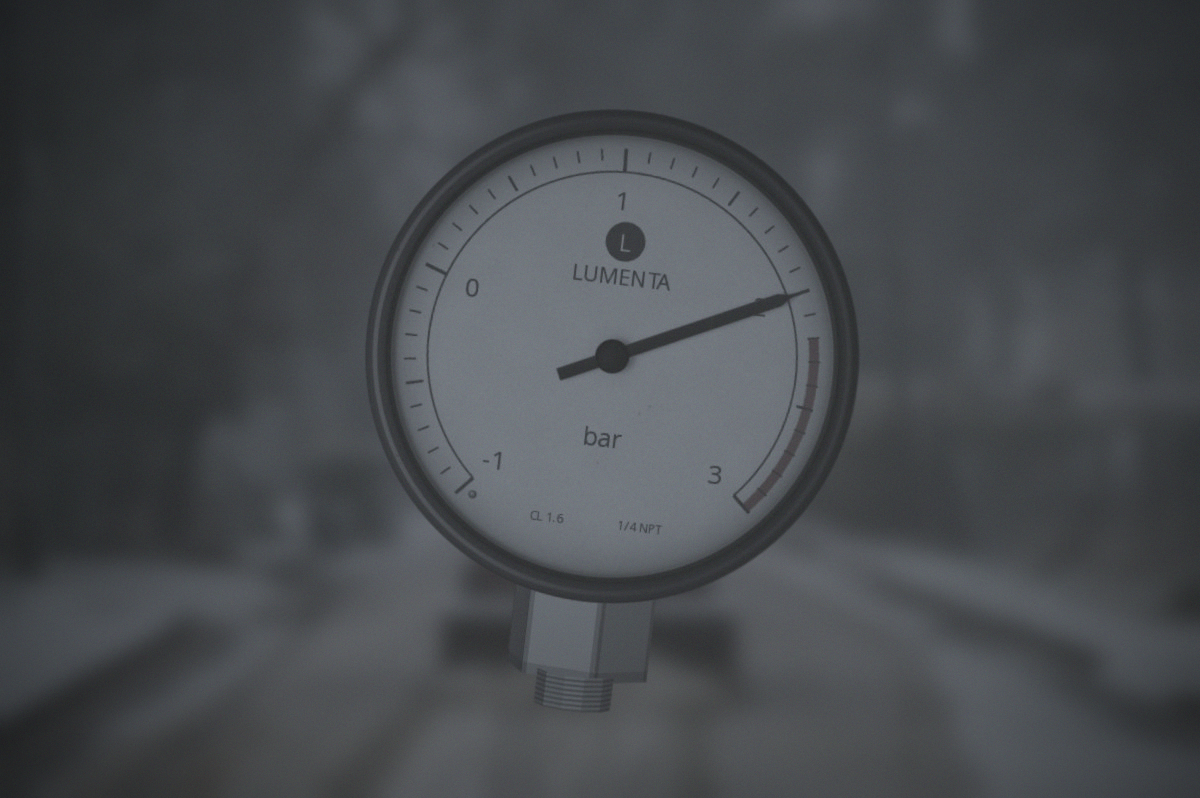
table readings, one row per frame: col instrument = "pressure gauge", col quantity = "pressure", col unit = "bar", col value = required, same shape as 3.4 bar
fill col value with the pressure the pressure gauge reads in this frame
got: 2 bar
